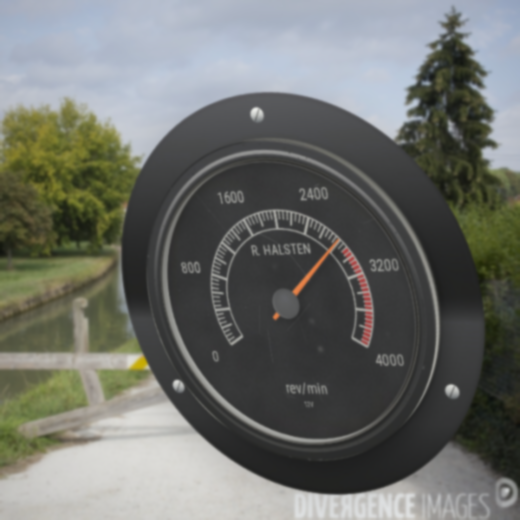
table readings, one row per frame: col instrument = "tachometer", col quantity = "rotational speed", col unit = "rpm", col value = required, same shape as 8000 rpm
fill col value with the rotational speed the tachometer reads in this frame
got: 2800 rpm
